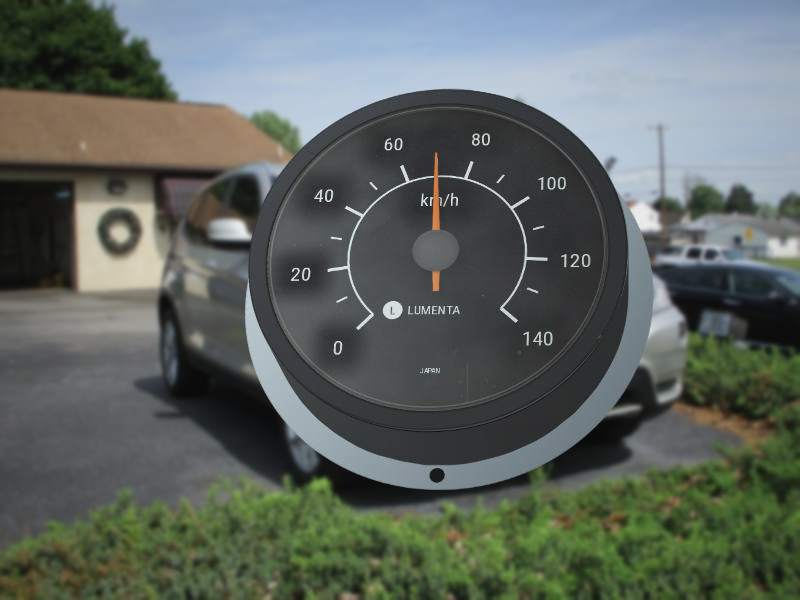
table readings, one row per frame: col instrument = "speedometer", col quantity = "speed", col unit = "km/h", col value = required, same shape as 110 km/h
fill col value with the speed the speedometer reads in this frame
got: 70 km/h
